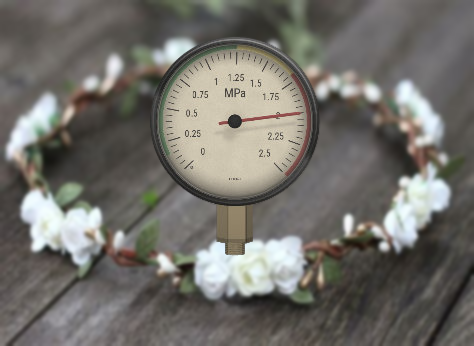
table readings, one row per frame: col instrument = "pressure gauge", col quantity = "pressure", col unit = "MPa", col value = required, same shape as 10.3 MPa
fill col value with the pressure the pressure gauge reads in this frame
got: 2 MPa
